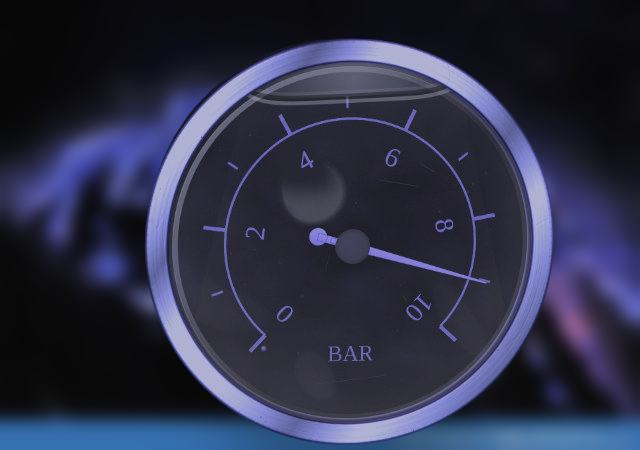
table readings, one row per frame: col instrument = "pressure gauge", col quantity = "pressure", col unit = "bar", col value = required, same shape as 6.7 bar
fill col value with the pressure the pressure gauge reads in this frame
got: 9 bar
